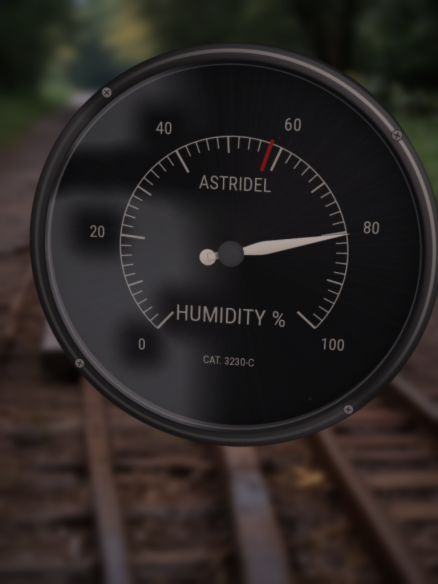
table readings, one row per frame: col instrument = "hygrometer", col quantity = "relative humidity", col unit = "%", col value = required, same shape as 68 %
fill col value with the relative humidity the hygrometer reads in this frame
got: 80 %
